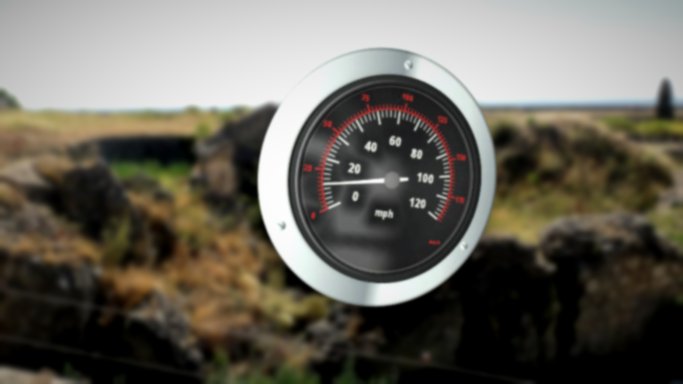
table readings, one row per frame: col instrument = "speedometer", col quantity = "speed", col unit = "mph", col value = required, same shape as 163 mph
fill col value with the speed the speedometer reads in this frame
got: 10 mph
